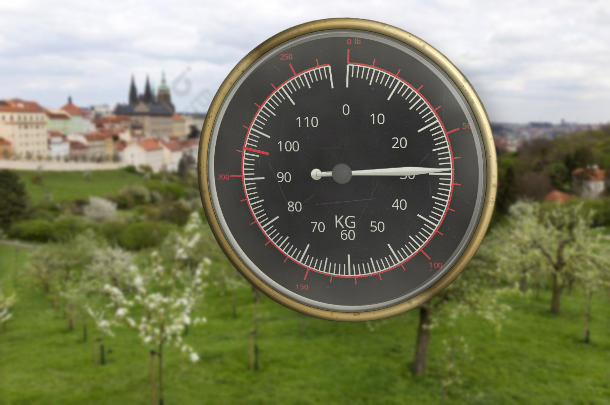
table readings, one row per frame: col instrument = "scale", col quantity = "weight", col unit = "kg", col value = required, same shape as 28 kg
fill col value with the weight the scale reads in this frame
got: 29 kg
